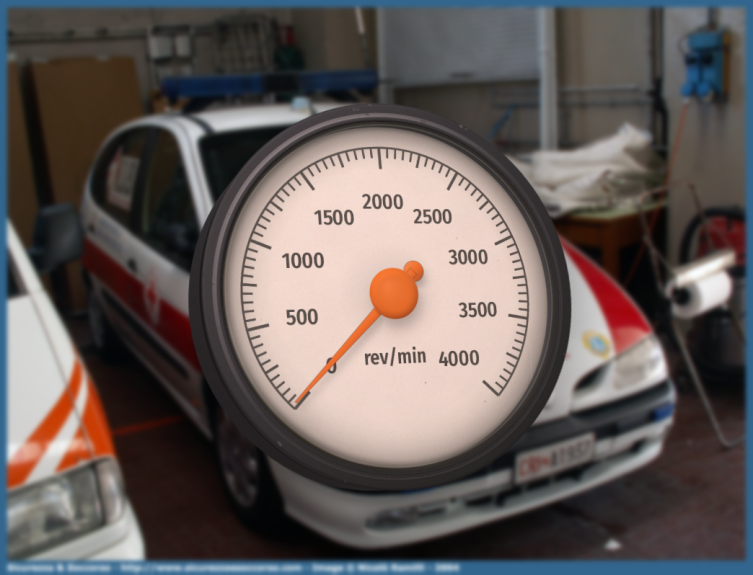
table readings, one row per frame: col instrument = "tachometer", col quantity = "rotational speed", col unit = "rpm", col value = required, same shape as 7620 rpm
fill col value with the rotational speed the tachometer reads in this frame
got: 25 rpm
